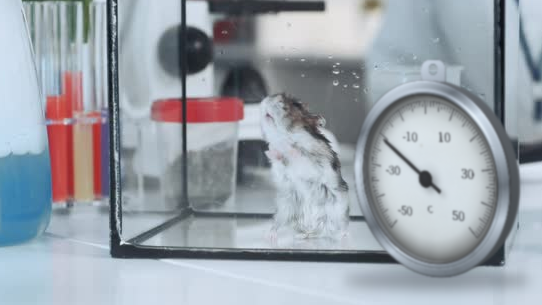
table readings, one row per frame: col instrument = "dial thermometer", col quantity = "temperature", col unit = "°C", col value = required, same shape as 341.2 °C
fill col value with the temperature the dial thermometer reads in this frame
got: -20 °C
